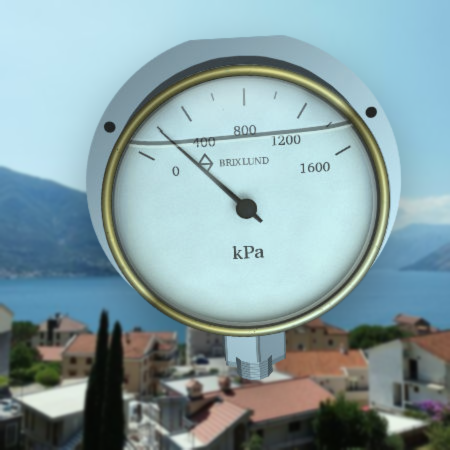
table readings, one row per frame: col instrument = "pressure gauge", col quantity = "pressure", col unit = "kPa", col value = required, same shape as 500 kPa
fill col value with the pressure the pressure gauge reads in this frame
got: 200 kPa
